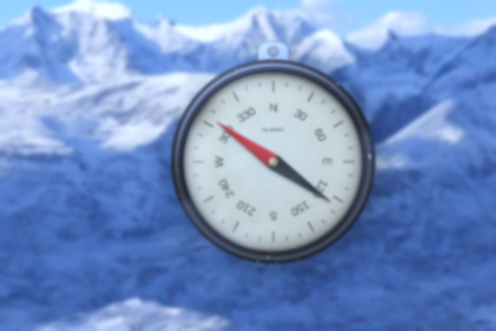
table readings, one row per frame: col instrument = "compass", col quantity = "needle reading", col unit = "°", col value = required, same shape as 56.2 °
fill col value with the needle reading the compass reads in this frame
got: 305 °
